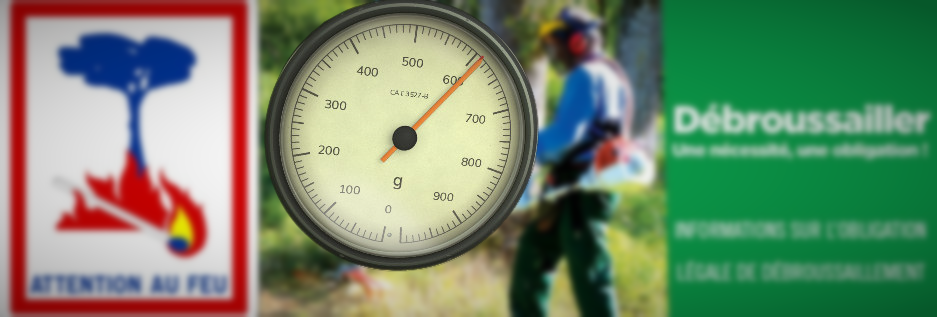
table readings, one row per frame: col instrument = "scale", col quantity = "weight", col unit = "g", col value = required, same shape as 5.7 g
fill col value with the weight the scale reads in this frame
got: 610 g
